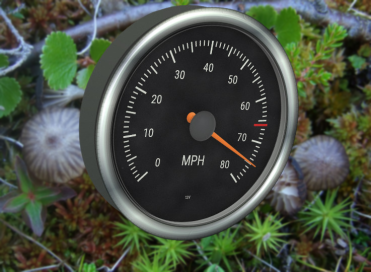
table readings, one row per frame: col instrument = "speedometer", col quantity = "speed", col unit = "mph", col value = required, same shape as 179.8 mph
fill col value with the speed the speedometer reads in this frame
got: 75 mph
